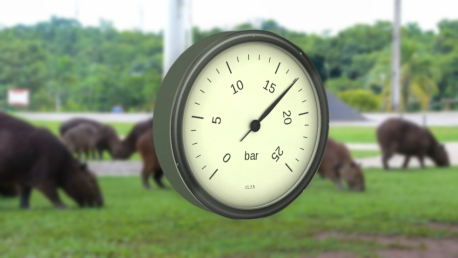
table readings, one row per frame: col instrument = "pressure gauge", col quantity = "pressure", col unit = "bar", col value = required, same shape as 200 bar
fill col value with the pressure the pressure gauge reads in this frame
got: 17 bar
